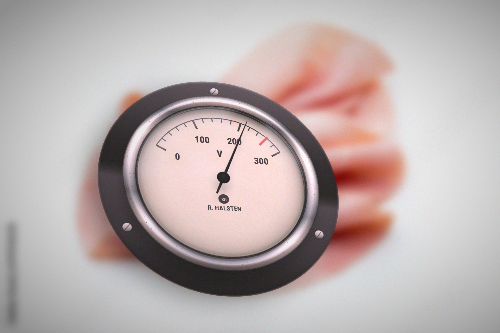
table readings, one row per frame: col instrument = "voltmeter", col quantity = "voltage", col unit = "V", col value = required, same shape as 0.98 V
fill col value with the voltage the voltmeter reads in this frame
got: 210 V
